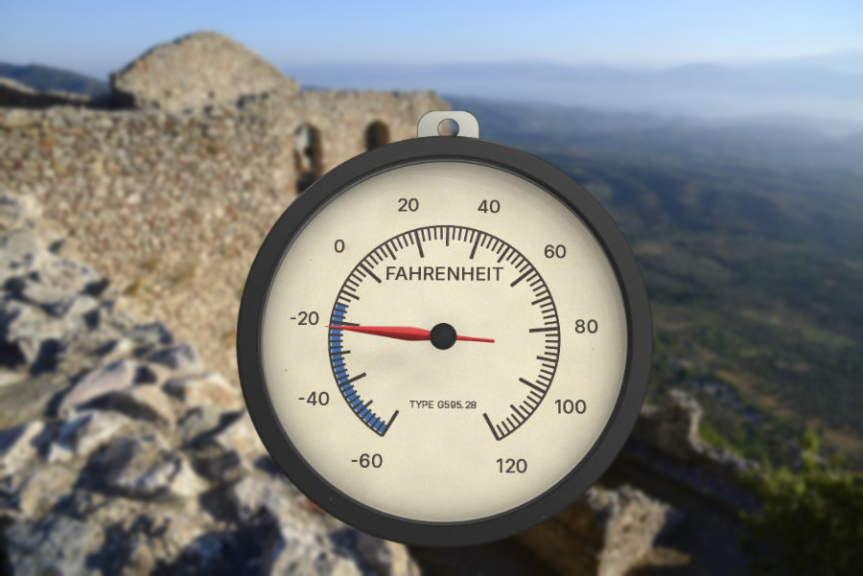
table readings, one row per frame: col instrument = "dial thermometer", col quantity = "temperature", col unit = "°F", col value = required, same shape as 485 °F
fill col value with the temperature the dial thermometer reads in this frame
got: -22 °F
